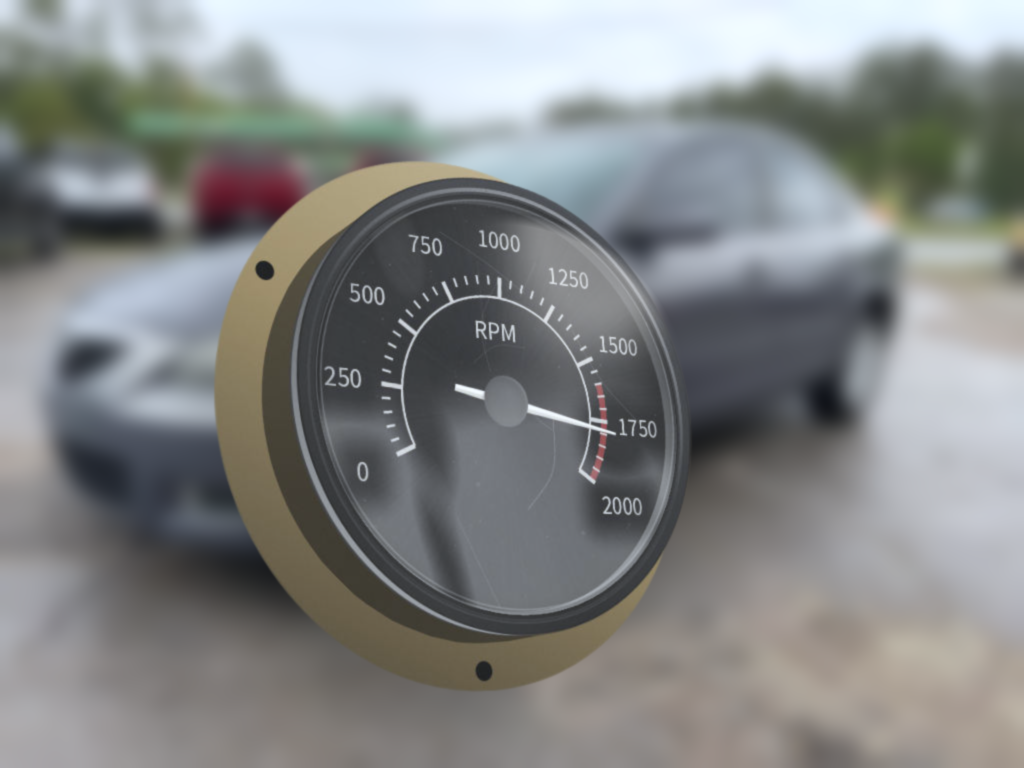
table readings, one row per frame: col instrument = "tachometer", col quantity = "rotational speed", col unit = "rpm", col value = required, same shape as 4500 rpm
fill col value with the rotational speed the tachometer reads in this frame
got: 1800 rpm
